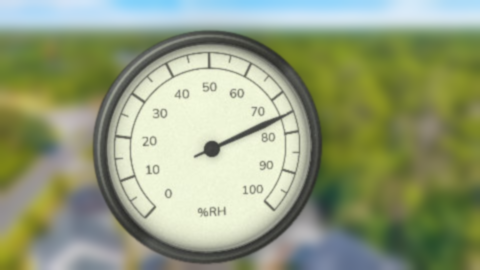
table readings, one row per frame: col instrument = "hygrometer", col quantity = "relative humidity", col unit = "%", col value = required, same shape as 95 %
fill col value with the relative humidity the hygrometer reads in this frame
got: 75 %
